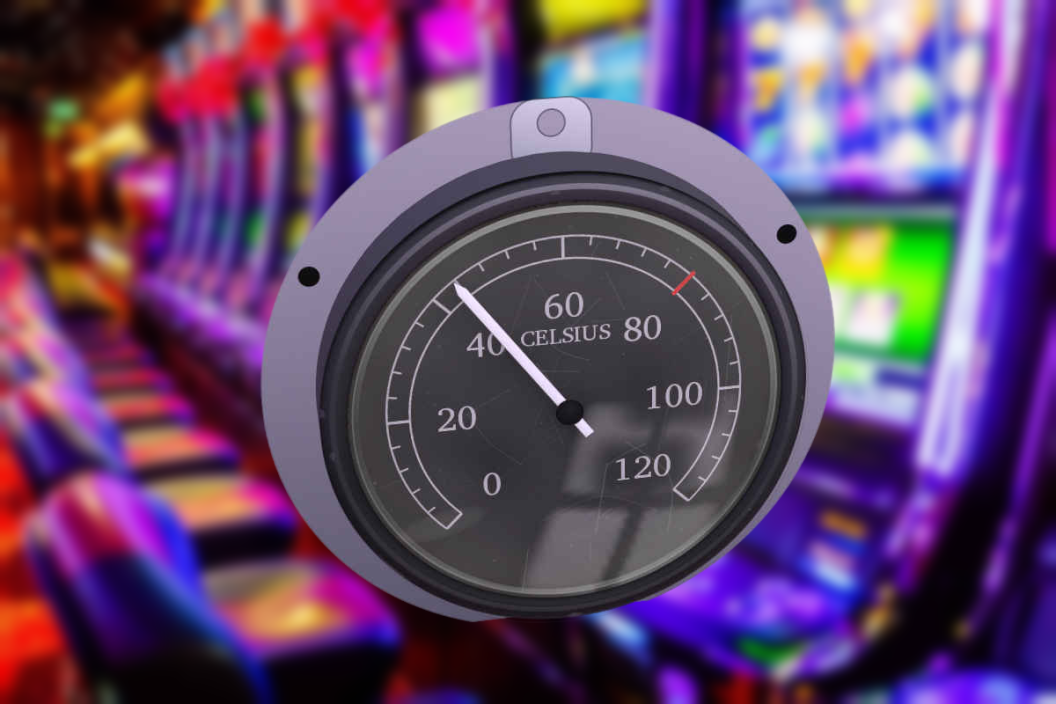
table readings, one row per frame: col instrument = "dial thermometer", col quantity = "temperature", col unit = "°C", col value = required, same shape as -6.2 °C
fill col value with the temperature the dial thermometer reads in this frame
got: 44 °C
